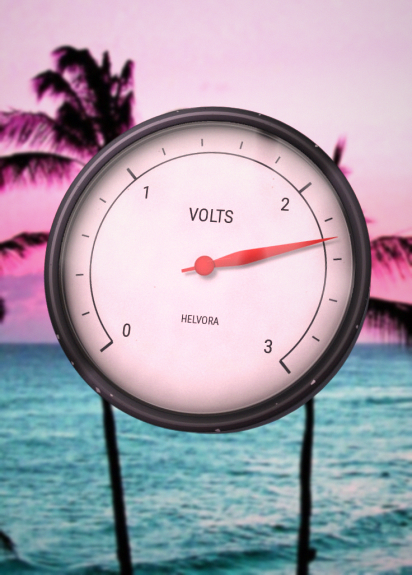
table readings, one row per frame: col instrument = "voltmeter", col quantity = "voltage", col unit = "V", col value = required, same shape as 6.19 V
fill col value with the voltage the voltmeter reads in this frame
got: 2.3 V
